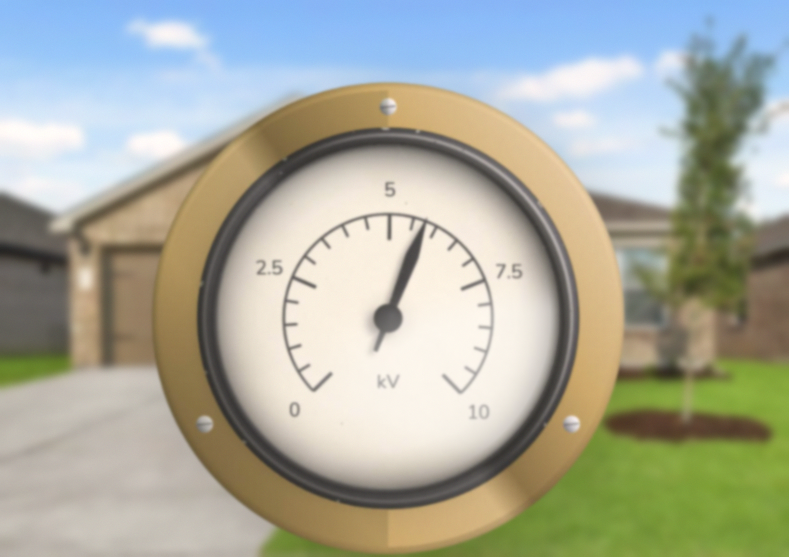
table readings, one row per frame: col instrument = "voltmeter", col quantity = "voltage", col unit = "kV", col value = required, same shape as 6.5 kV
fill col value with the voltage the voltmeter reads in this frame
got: 5.75 kV
